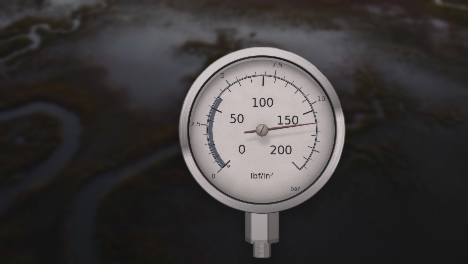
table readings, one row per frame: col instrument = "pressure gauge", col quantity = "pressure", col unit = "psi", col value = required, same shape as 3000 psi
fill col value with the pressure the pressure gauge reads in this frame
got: 160 psi
